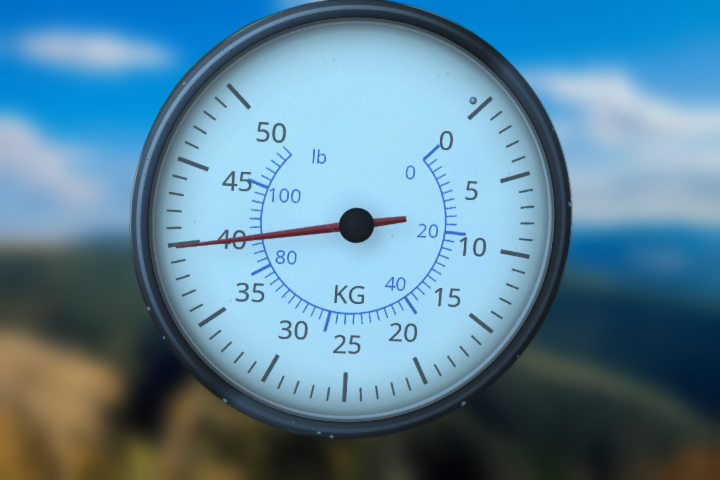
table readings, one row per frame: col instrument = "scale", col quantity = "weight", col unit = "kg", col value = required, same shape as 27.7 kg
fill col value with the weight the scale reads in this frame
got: 40 kg
